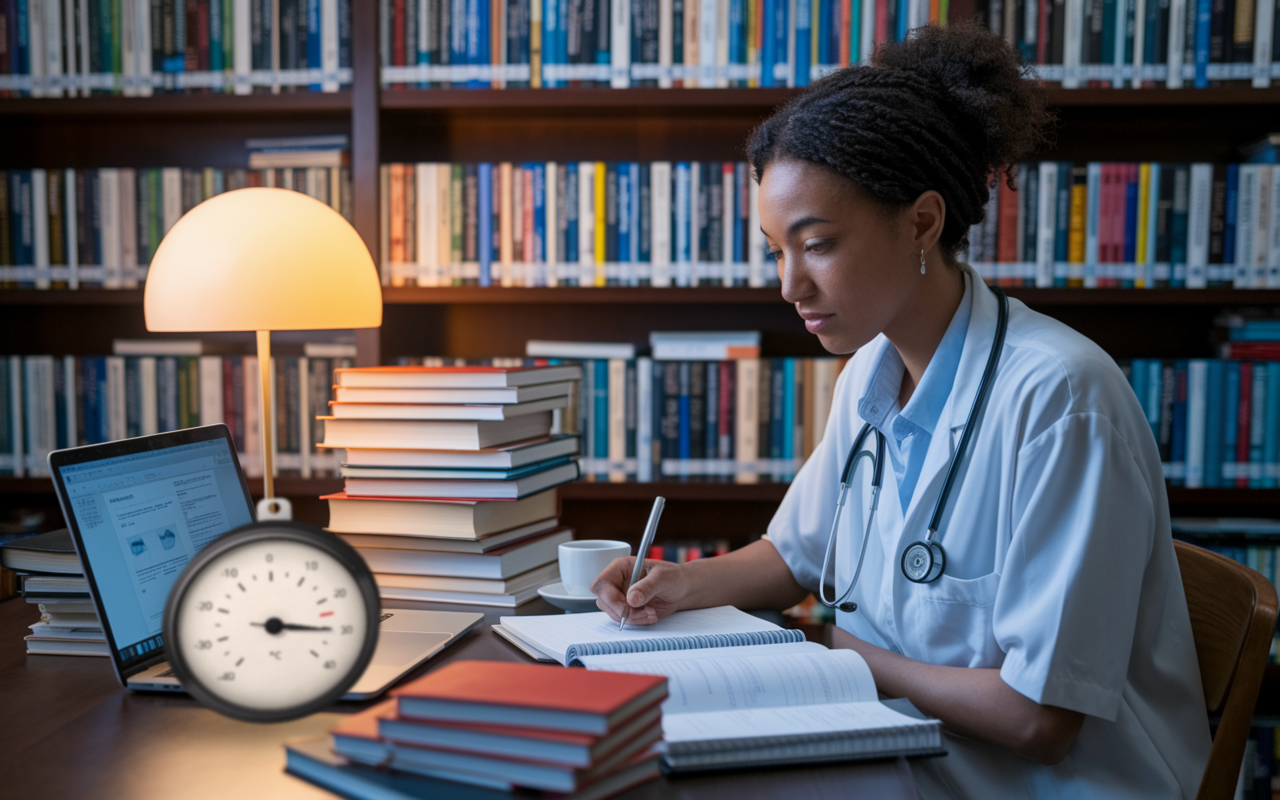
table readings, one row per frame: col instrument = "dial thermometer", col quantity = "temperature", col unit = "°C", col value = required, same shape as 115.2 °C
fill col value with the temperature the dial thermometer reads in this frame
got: 30 °C
